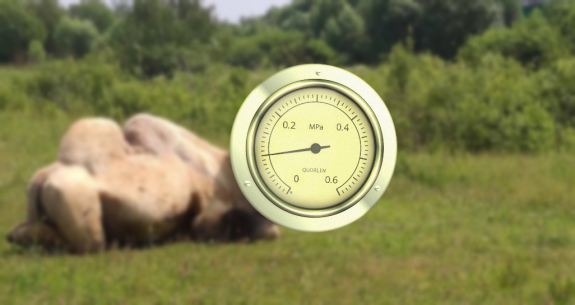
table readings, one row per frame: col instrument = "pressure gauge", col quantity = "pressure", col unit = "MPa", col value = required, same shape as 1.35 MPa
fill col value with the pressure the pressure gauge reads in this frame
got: 0.1 MPa
